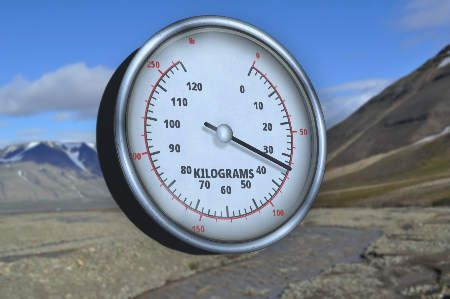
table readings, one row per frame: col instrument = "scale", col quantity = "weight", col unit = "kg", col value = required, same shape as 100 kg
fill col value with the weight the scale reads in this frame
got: 34 kg
